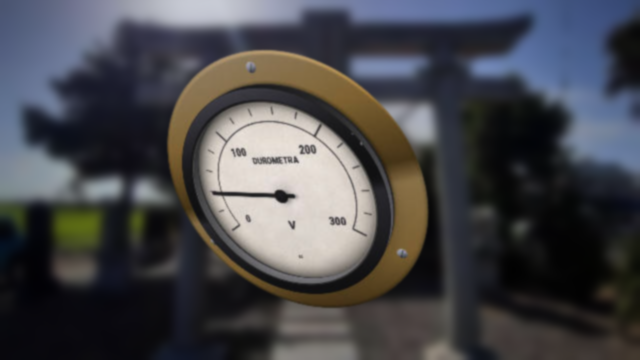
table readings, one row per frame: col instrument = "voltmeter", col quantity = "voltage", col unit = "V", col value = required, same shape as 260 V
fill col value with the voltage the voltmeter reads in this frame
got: 40 V
